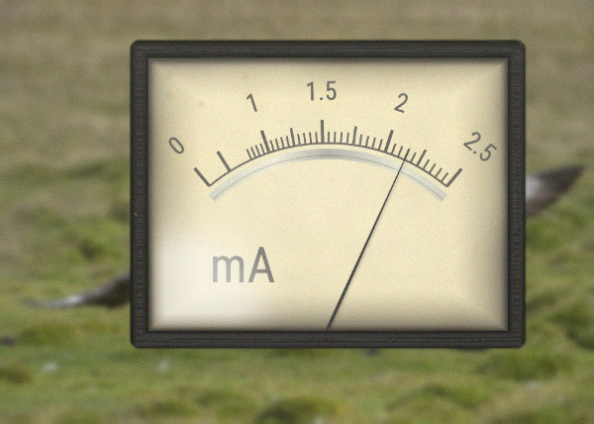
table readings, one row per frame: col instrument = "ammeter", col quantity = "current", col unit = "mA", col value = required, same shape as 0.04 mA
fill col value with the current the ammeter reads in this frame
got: 2.15 mA
